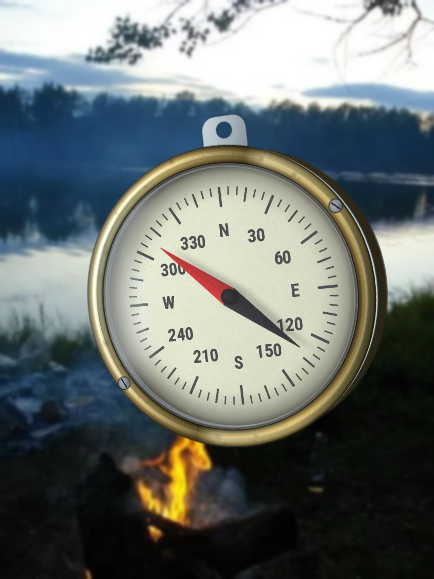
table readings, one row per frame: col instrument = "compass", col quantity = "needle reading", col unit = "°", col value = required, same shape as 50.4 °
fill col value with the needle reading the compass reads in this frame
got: 310 °
